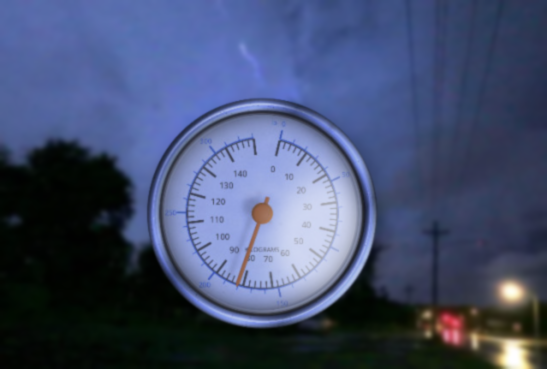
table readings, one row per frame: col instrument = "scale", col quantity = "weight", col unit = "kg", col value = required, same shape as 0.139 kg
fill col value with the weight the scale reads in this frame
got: 82 kg
